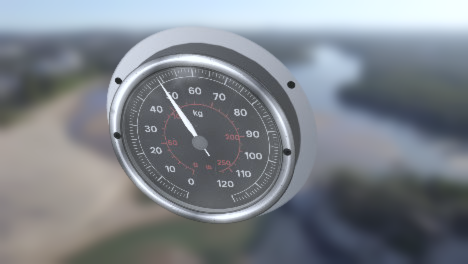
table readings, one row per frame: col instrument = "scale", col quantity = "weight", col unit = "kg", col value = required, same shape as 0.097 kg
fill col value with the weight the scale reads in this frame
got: 50 kg
